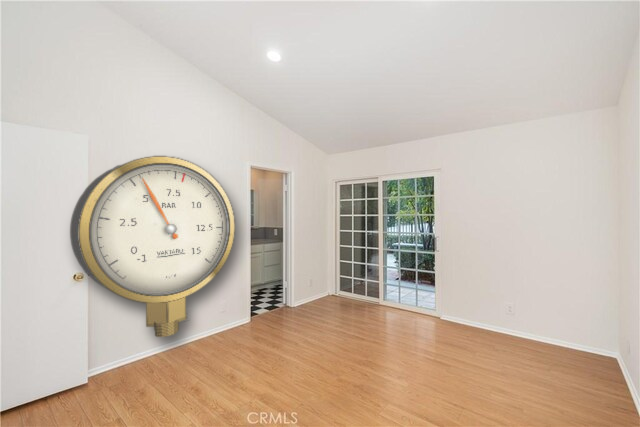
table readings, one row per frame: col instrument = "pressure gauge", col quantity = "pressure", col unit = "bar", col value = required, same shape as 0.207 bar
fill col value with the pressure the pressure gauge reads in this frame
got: 5.5 bar
